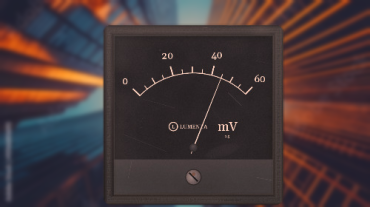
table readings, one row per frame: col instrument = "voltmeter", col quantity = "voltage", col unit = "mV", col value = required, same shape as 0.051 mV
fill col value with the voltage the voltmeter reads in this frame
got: 45 mV
